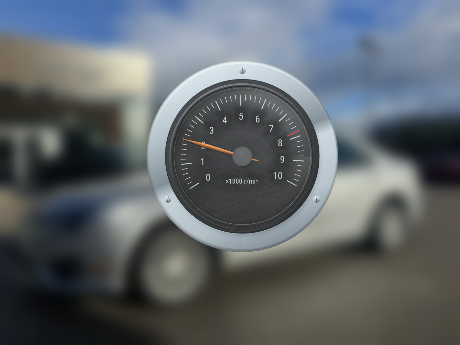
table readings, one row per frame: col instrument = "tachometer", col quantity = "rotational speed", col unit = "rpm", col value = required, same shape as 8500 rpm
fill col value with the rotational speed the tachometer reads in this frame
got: 2000 rpm
